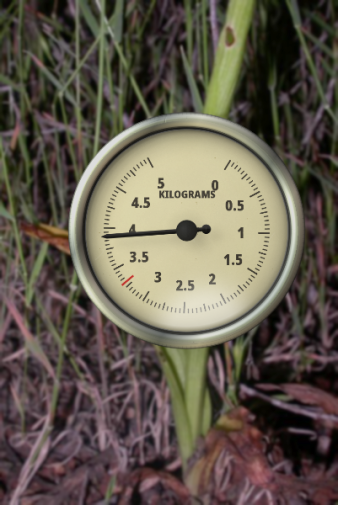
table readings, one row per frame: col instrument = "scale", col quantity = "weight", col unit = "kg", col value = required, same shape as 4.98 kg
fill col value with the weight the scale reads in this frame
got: 3.9 kg
